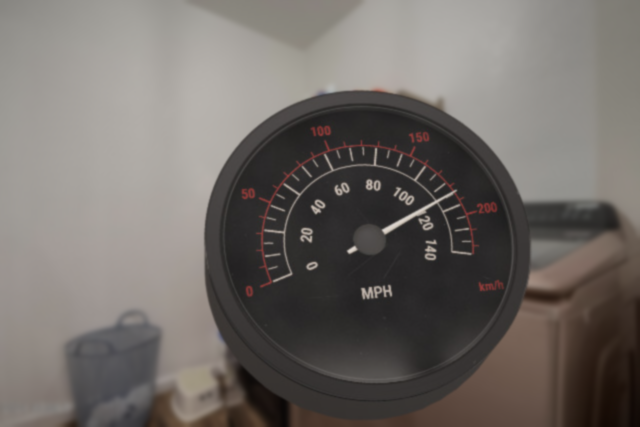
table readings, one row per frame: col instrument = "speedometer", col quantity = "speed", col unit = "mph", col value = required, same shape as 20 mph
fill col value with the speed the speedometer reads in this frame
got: 115 mph
